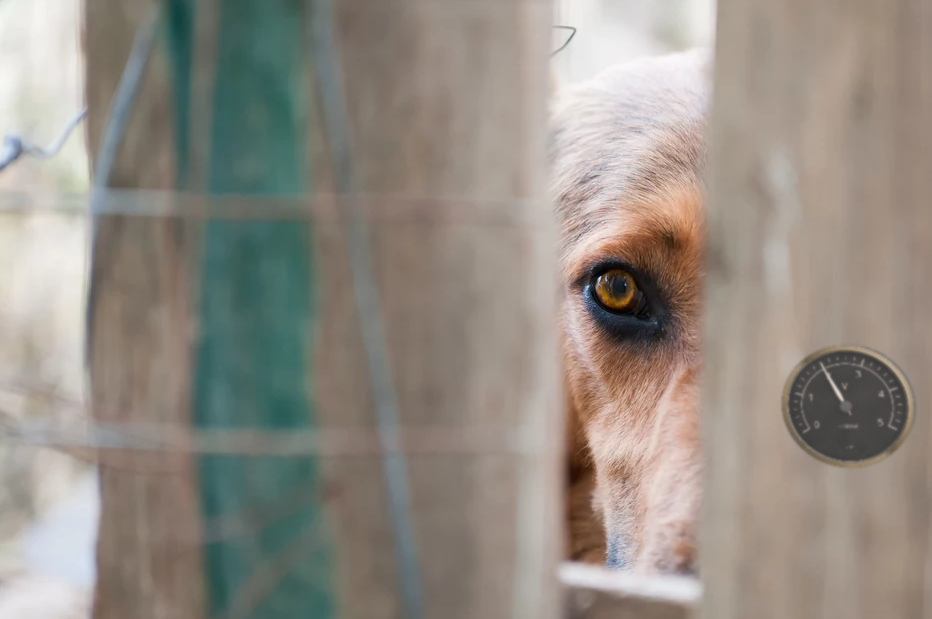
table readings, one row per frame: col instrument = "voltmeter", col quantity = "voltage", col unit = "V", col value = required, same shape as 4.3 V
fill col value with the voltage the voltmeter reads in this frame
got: 2 V
